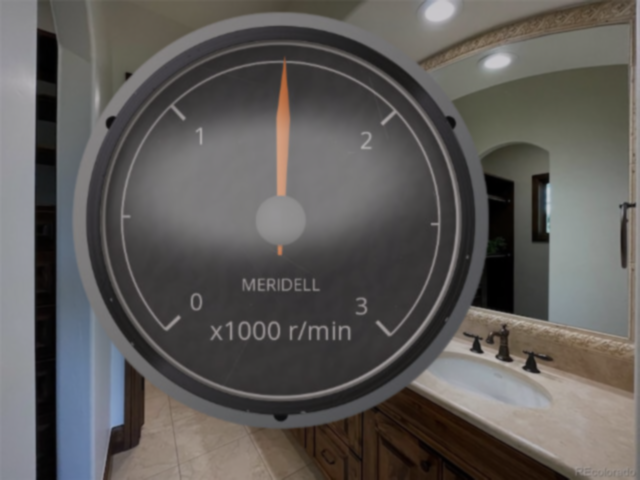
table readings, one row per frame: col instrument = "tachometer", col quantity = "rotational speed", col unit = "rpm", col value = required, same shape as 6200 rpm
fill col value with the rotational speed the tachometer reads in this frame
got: 1500 rpm
